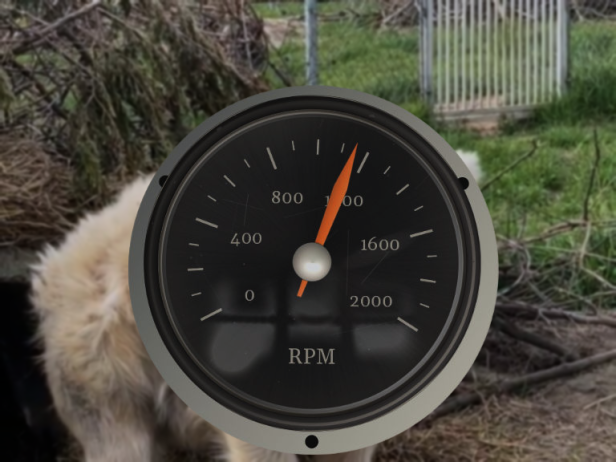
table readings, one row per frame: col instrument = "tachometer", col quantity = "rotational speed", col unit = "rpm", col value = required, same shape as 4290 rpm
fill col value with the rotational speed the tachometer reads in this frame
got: 1150 rpm
